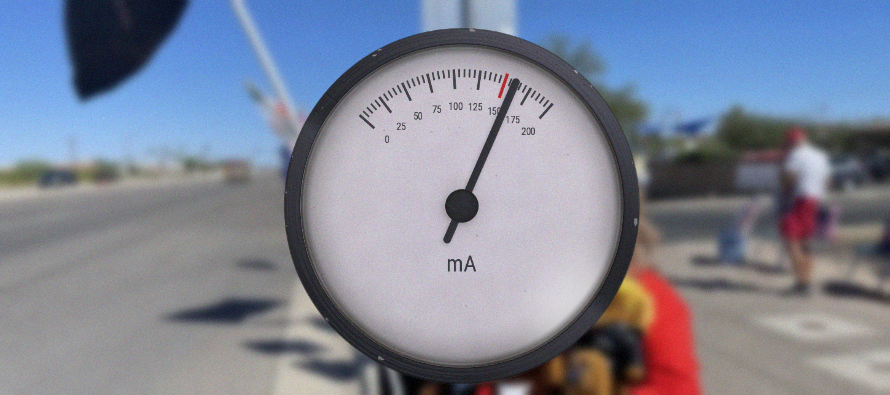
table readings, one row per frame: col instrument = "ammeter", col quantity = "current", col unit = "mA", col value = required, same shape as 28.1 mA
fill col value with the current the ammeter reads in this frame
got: 160 mA
